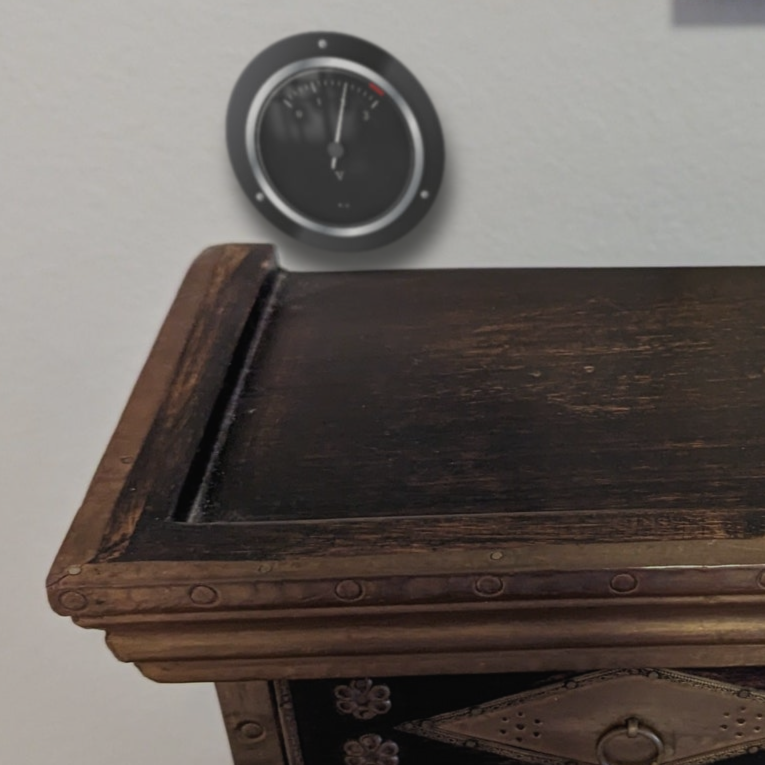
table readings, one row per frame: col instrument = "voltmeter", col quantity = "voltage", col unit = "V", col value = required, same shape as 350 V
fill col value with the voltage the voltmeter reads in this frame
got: 2 V
